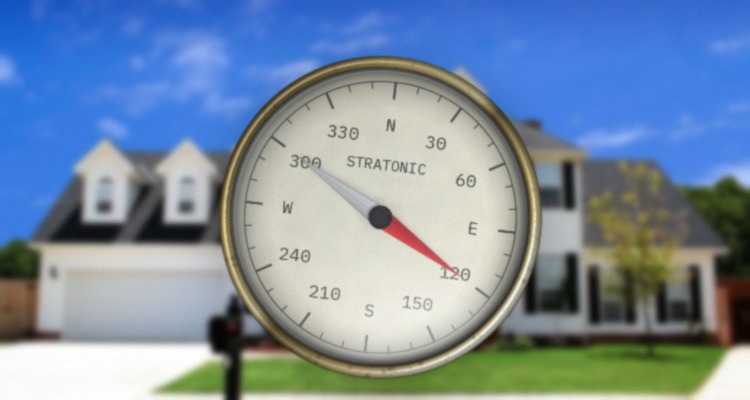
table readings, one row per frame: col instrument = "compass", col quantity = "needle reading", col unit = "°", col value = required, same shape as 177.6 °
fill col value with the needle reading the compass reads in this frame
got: 120 °
